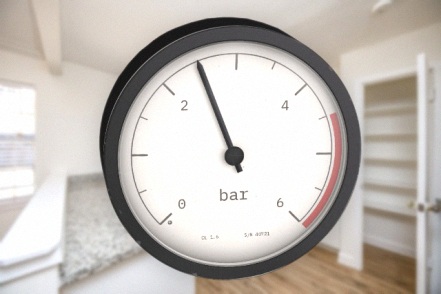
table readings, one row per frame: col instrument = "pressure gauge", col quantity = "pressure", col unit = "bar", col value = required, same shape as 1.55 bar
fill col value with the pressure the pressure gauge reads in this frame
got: 2.5 bar
